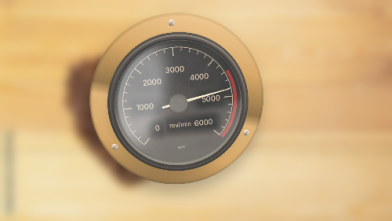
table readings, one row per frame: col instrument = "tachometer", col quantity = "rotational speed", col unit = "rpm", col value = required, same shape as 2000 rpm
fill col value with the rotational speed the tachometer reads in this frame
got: 4800 rpm
